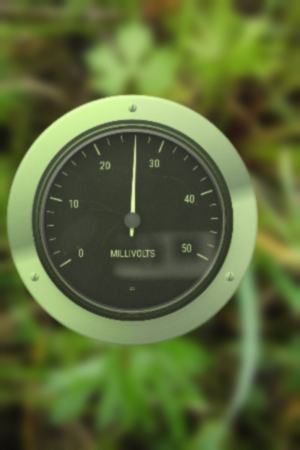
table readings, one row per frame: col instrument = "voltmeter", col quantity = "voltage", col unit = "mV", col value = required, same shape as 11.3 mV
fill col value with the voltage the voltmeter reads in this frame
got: 26 mV
